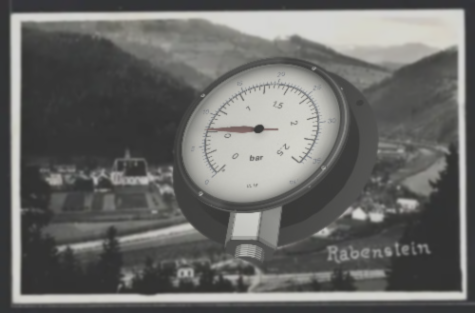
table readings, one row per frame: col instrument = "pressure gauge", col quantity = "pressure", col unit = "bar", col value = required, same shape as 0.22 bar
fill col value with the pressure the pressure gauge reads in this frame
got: 0.5 bar
